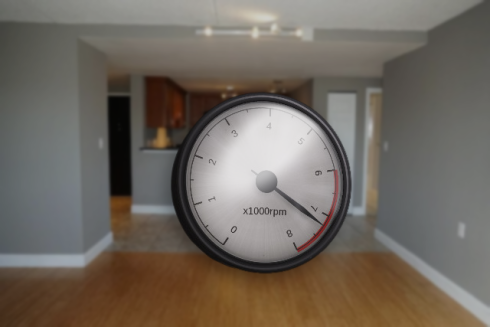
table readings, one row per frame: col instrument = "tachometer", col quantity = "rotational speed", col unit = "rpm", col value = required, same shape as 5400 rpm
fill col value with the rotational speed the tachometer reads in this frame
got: 7250 rpm
